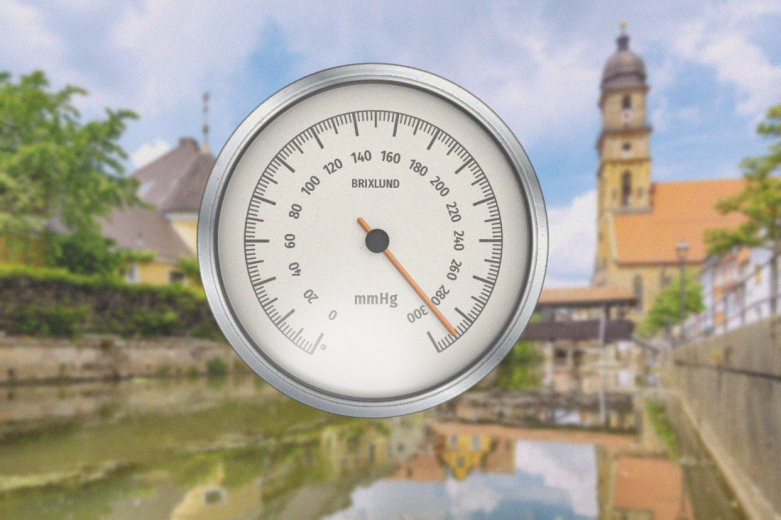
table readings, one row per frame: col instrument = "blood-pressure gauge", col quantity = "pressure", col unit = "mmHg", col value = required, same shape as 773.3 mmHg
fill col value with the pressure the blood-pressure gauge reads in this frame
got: 290 mmHg
